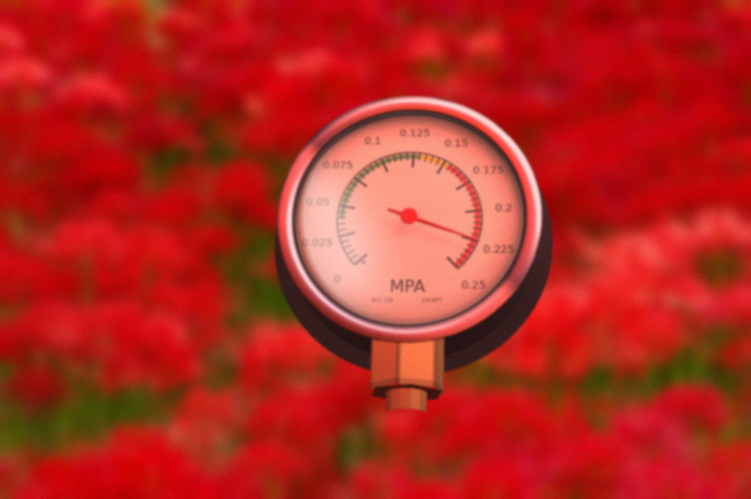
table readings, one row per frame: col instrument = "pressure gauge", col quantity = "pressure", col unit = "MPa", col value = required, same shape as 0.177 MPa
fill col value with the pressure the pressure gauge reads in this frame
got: 0.225 MPa
